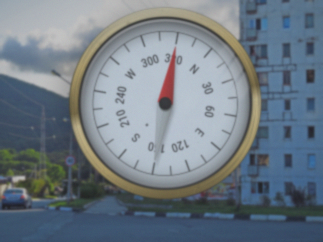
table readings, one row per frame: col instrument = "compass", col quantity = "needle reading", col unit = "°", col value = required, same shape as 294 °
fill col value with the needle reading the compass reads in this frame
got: 330 °
